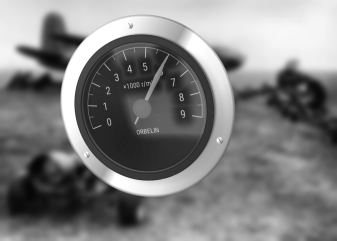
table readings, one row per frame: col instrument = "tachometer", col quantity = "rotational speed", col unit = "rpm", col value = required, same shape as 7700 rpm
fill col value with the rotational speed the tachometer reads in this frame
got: 6000 rpm
